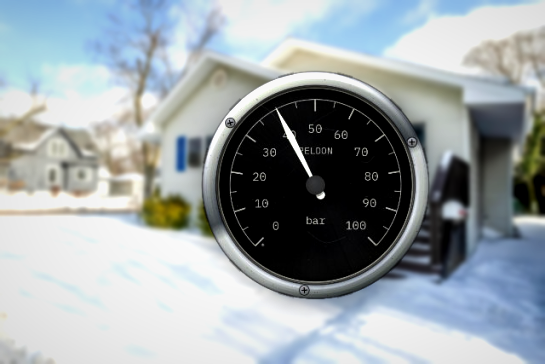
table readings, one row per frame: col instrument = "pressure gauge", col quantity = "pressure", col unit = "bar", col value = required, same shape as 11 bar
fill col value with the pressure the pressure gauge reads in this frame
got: 40 bar
